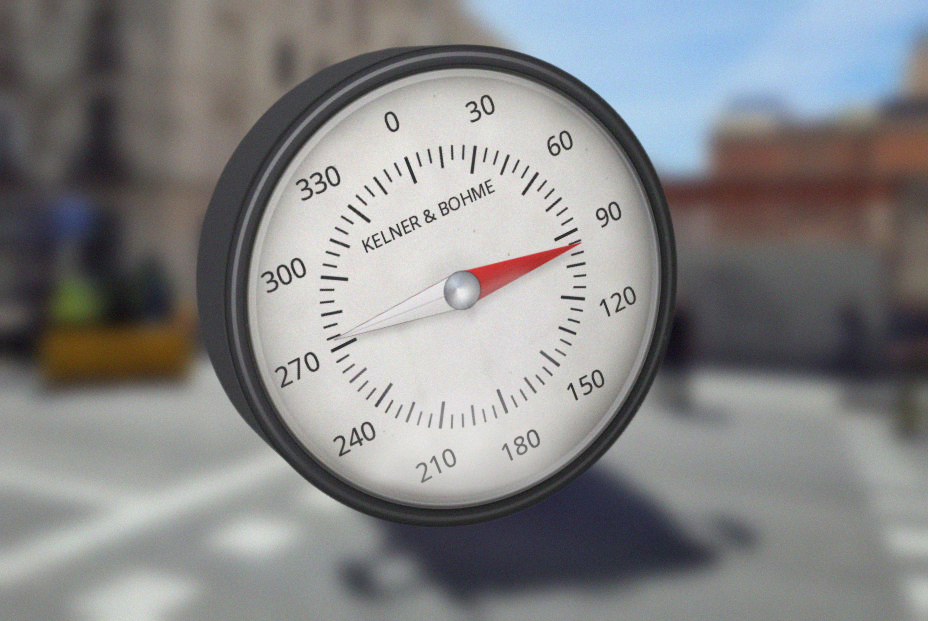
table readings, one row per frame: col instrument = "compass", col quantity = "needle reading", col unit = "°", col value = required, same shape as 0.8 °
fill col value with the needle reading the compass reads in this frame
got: 95 °
